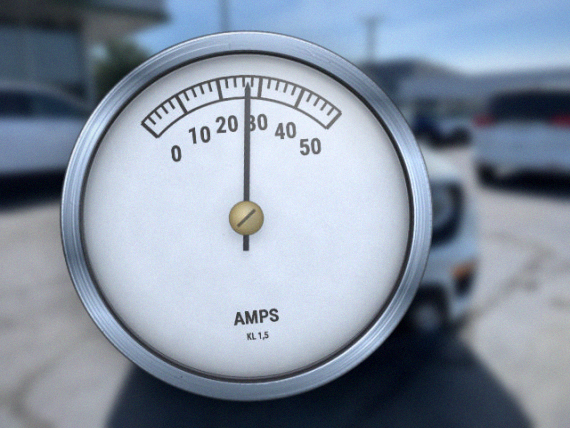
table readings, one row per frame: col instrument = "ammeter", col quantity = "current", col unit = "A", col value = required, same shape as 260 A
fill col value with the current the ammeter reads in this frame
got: 27 A
